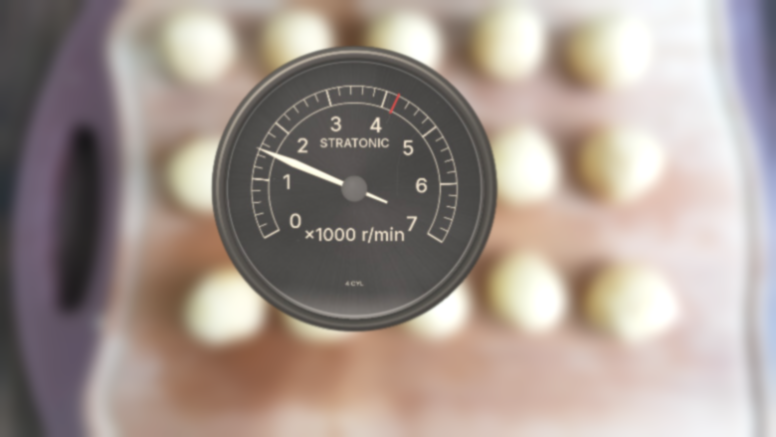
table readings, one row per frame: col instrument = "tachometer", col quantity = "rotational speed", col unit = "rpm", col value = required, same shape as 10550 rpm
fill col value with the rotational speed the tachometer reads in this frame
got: 1500 rpm
